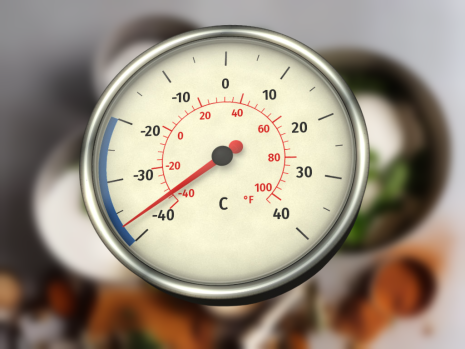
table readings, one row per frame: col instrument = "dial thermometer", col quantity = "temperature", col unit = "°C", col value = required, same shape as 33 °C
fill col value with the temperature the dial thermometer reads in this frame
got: -37.5 °C
